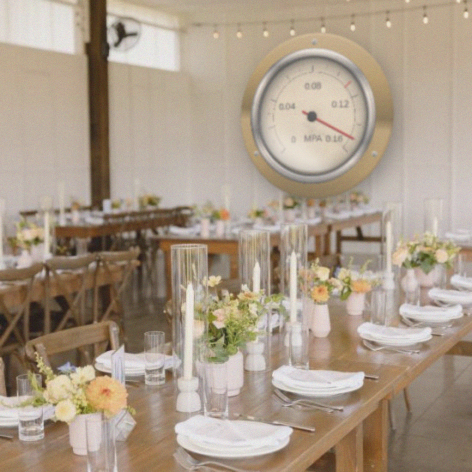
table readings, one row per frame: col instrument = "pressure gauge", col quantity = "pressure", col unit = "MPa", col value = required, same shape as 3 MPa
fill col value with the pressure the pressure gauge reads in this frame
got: 0.15 MPa
